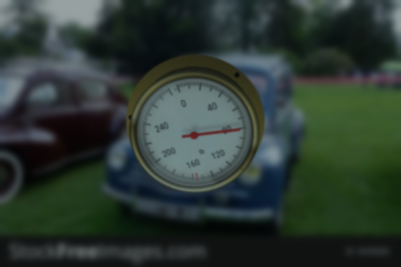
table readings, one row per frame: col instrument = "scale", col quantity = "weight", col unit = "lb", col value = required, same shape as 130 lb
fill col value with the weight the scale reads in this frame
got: 80 lb
